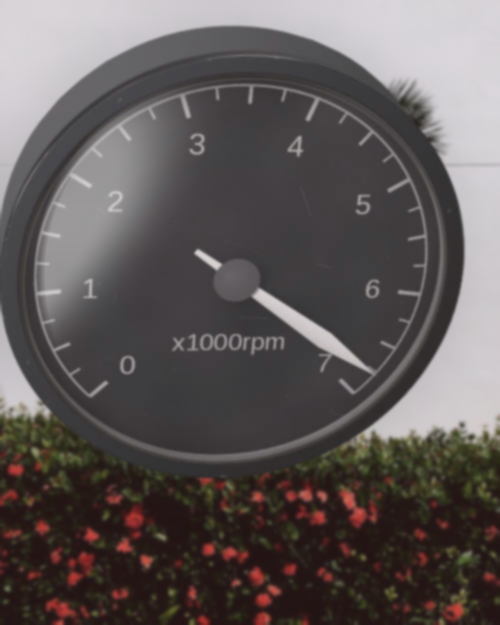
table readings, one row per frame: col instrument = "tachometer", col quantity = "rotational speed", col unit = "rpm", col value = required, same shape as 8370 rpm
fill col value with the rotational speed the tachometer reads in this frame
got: 6750 rpm
